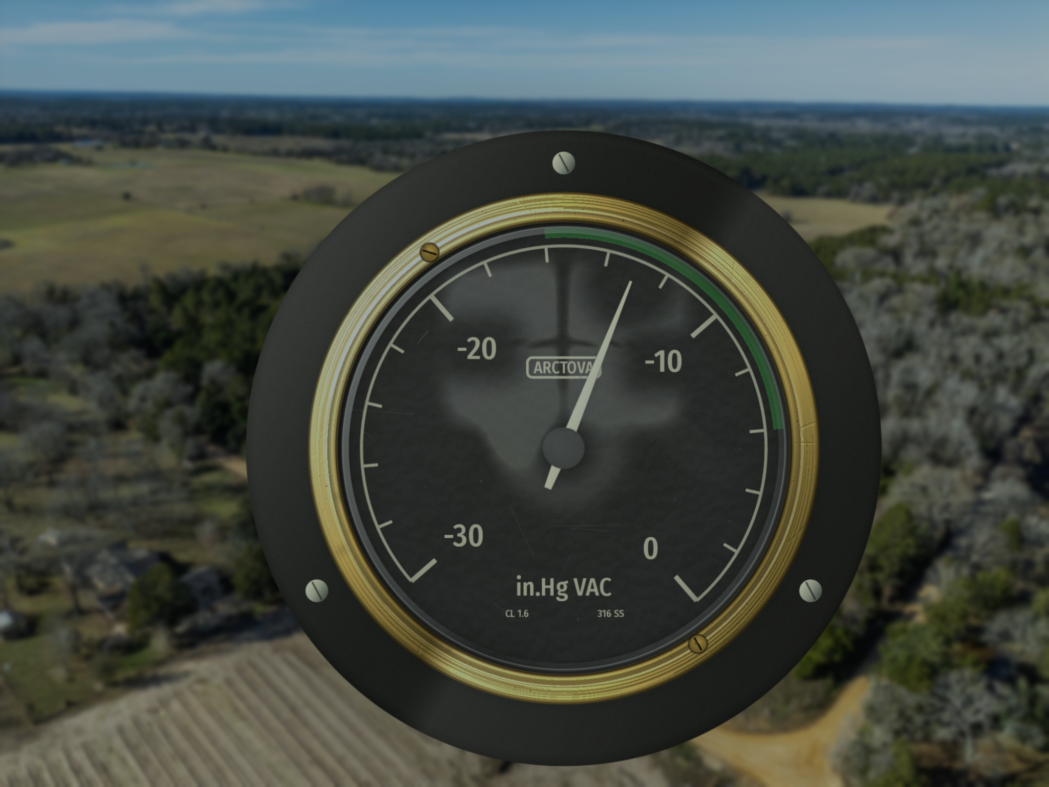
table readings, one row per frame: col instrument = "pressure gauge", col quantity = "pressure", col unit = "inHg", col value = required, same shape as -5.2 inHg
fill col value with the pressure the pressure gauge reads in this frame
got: -13 inHg
